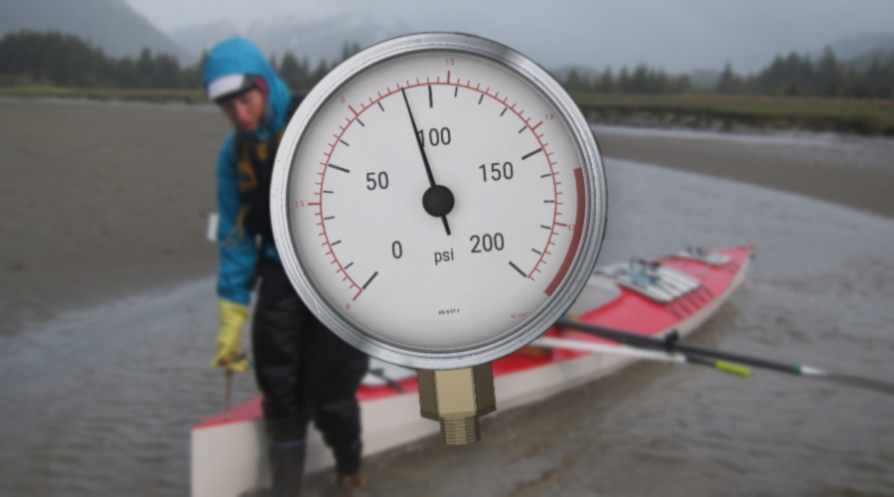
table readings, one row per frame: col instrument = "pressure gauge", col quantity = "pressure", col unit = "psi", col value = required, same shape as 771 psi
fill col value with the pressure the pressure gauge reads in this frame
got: 90 psi
